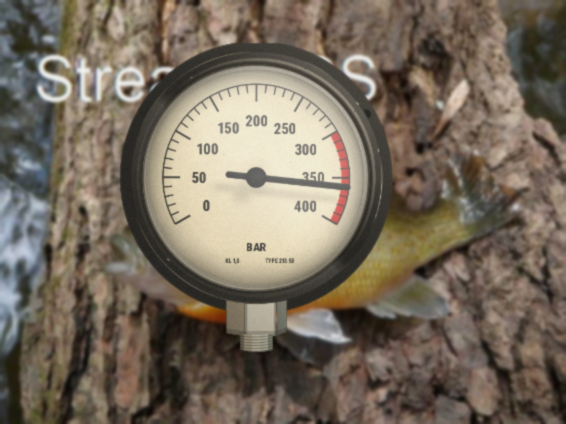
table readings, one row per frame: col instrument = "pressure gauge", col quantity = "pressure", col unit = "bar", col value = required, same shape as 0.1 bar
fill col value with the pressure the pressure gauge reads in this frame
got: 360 bar
